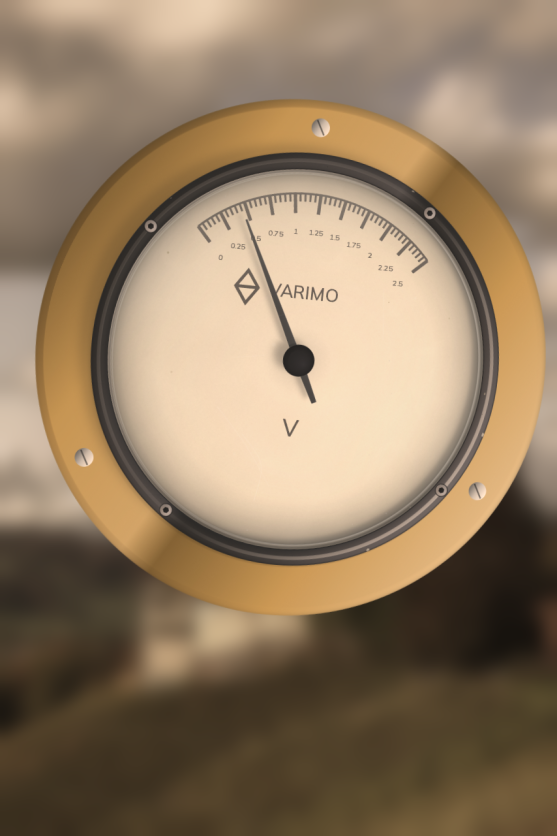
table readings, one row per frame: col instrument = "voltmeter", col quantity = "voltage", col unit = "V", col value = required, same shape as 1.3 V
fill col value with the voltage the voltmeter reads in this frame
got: 0.45 V
